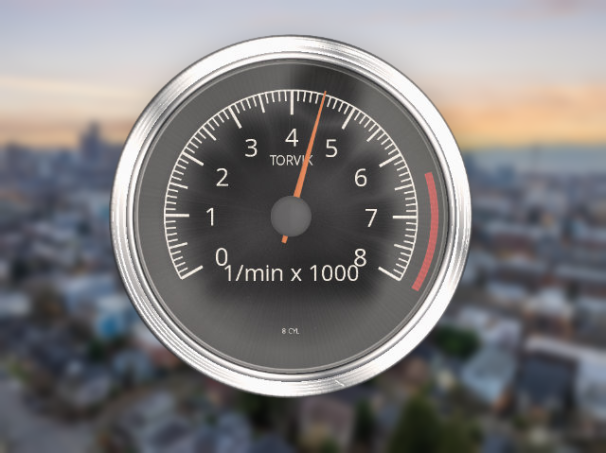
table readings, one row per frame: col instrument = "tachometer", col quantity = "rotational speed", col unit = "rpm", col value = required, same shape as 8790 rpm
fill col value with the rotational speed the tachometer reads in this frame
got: 4500 rpm
